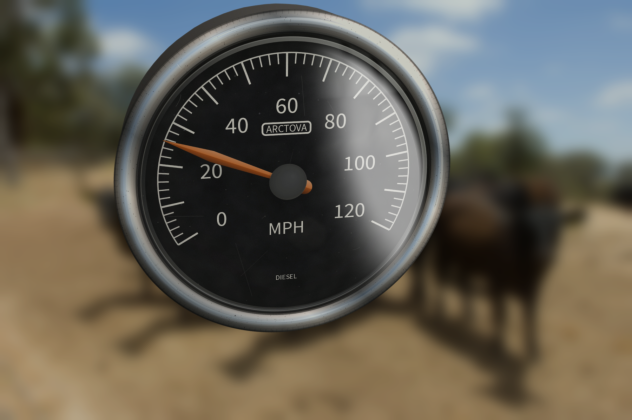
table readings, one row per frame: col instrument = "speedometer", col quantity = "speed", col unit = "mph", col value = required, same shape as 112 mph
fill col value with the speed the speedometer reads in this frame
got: 26 mph
